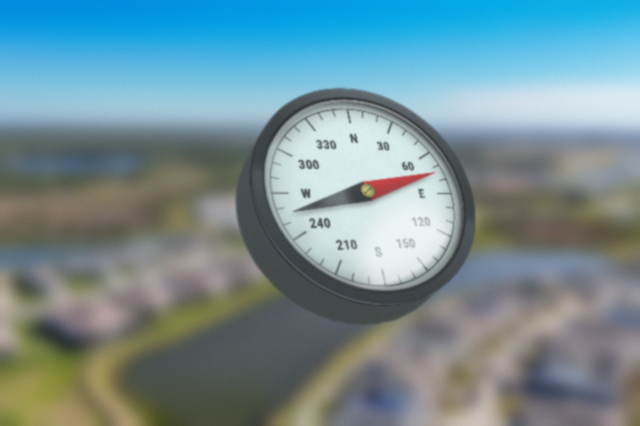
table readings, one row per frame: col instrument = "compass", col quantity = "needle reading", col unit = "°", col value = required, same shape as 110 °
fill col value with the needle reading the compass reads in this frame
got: 75 °
